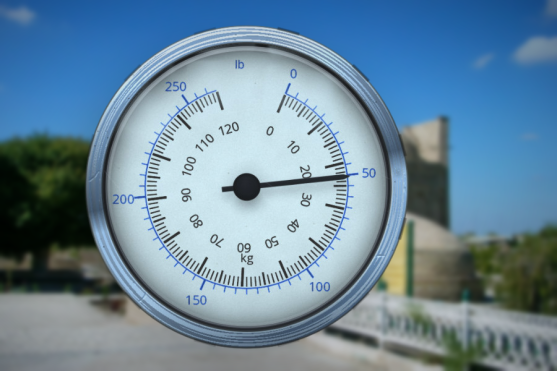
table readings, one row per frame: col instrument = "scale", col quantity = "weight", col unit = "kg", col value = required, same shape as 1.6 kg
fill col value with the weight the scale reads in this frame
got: 23 kg
